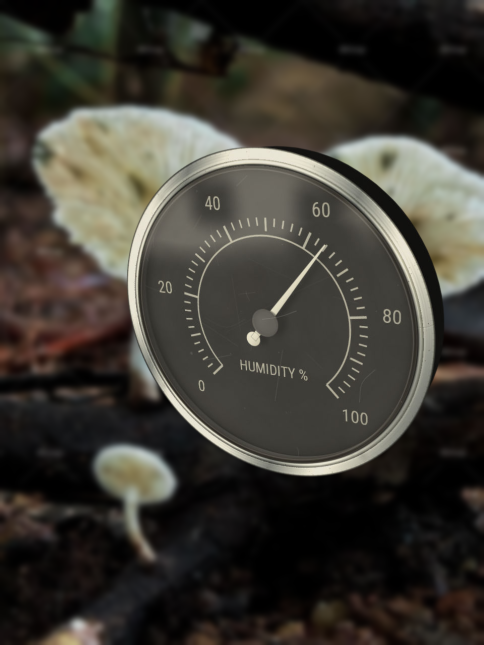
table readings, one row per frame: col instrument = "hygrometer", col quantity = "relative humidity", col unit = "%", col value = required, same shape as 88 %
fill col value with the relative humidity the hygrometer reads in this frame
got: 64 %
